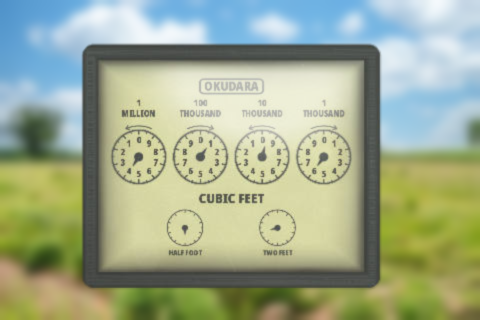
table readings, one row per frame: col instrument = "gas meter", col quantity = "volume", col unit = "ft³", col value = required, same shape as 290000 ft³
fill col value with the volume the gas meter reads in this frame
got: 409600 ft³
